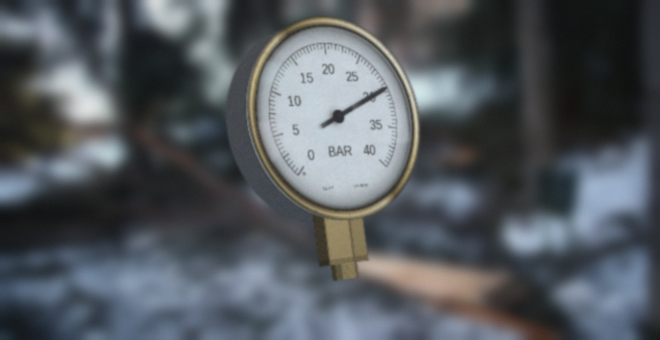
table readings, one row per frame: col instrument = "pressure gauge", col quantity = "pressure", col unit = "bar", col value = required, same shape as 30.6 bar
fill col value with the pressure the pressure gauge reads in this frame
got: 30 bar
